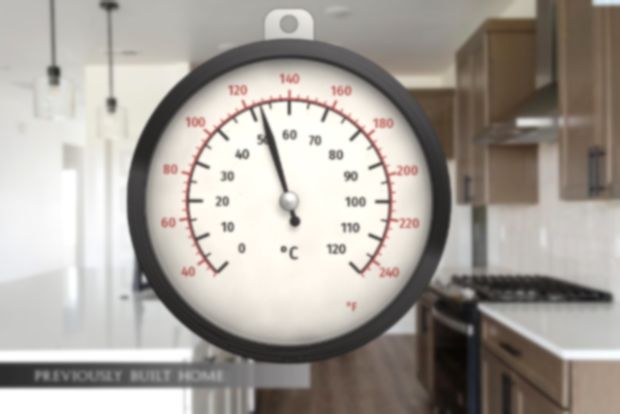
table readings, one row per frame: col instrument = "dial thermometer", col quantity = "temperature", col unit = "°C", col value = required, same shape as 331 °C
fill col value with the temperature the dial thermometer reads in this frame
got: 52.5 °C
